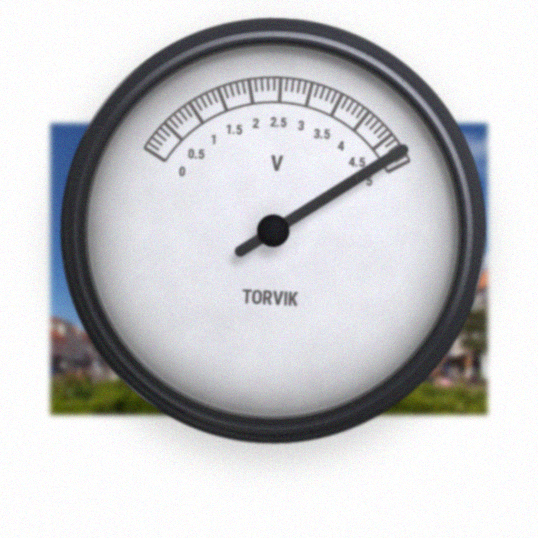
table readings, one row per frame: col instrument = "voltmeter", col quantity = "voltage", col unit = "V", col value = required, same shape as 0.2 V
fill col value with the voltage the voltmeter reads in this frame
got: 4.8 V
